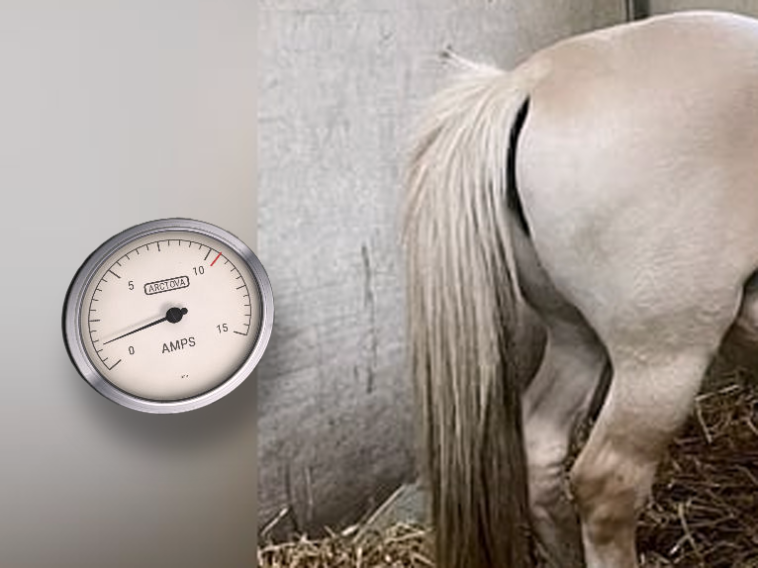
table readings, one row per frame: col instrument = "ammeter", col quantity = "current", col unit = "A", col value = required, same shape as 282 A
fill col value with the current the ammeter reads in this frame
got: 1.25 A
